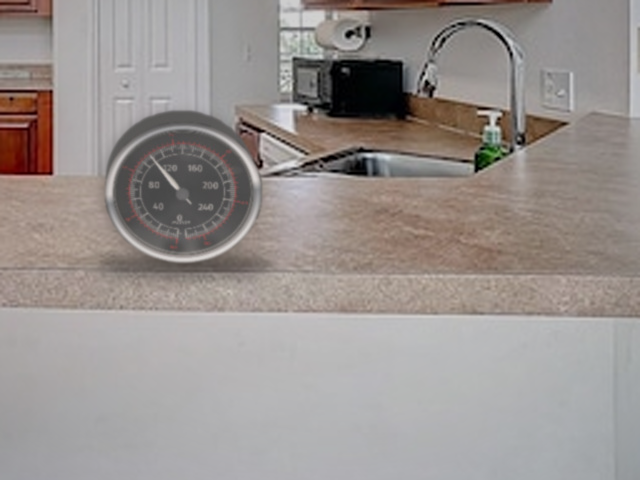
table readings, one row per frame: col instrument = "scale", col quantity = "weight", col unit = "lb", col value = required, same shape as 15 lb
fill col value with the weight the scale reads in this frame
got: 110 lb
